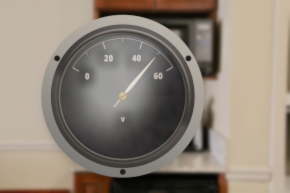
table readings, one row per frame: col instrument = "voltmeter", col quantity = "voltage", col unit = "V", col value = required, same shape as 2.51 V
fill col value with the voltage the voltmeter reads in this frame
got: 50 V
